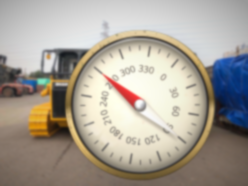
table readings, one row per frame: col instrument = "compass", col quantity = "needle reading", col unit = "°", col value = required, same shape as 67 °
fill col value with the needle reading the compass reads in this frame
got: 270 °
